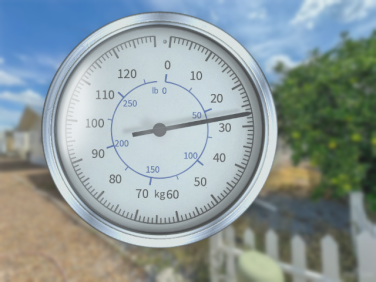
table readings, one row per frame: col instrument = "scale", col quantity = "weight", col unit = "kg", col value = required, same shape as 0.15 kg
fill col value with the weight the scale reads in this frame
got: 27 kg
